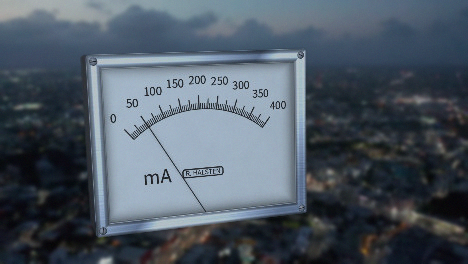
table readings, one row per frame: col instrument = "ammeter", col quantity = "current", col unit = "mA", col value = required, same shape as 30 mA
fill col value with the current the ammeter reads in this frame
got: 50 mA
